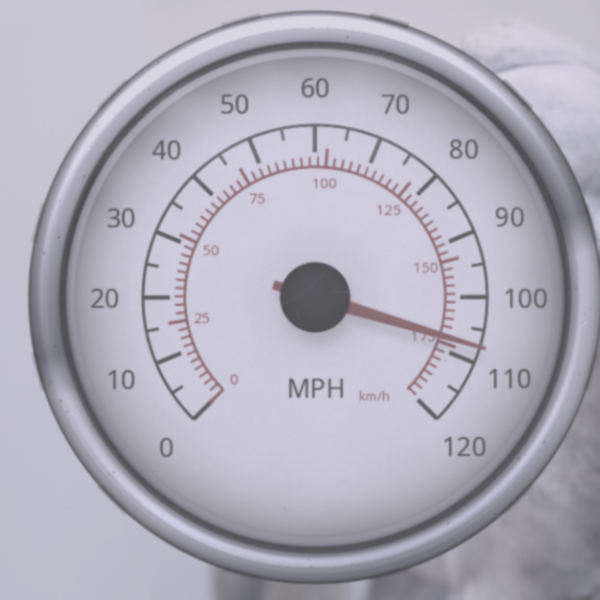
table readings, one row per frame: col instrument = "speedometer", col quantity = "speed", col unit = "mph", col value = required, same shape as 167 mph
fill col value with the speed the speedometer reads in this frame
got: 107.5 mph
